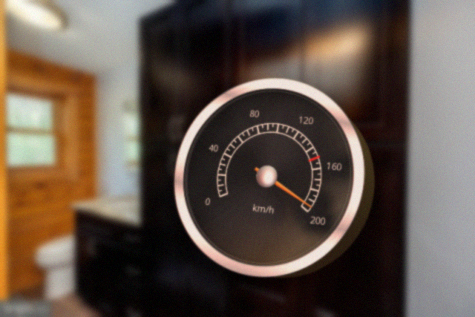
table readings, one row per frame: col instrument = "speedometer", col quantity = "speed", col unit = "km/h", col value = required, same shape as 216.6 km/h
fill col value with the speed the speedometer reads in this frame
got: 195 km/h
